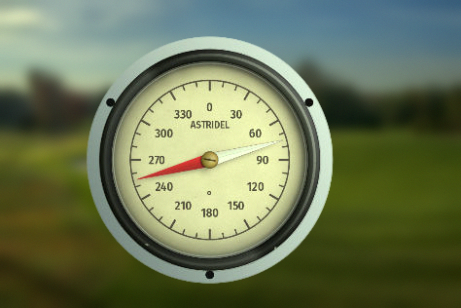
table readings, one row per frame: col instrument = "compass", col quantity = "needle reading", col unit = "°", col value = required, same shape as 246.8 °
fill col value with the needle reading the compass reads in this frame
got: 255 °
